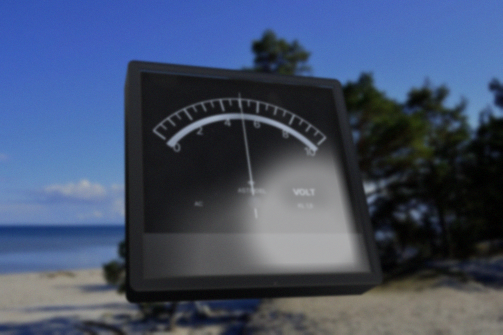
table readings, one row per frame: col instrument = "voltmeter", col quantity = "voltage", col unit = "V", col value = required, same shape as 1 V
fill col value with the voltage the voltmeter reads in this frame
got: 5 V
